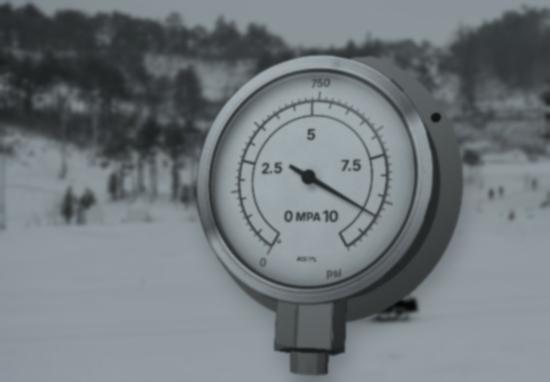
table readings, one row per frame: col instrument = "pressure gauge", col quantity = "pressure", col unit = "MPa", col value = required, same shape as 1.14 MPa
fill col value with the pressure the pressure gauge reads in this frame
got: 9 MPa
